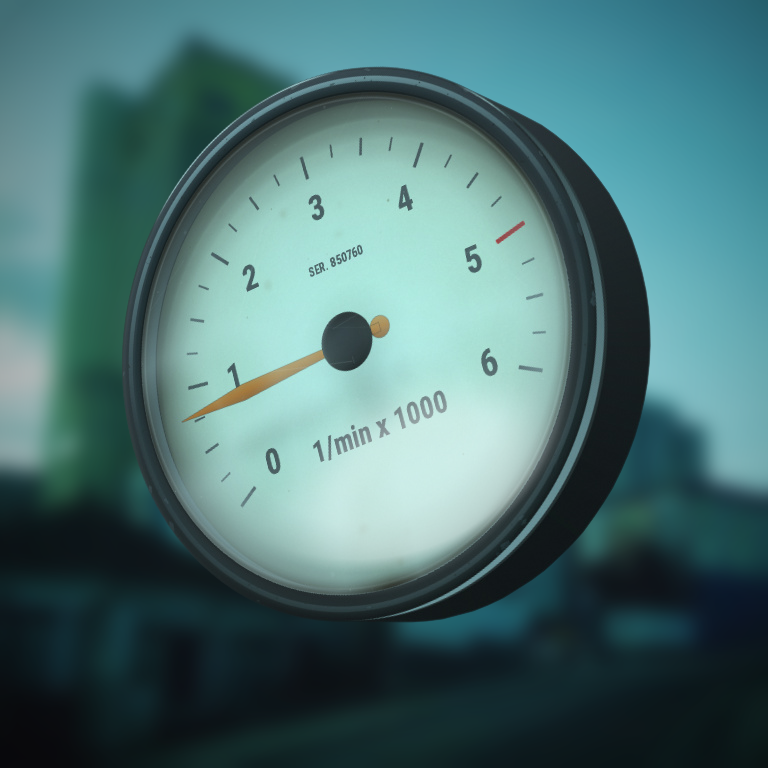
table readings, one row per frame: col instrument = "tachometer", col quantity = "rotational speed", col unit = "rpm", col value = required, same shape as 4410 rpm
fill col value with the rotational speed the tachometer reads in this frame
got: 750 rpm
